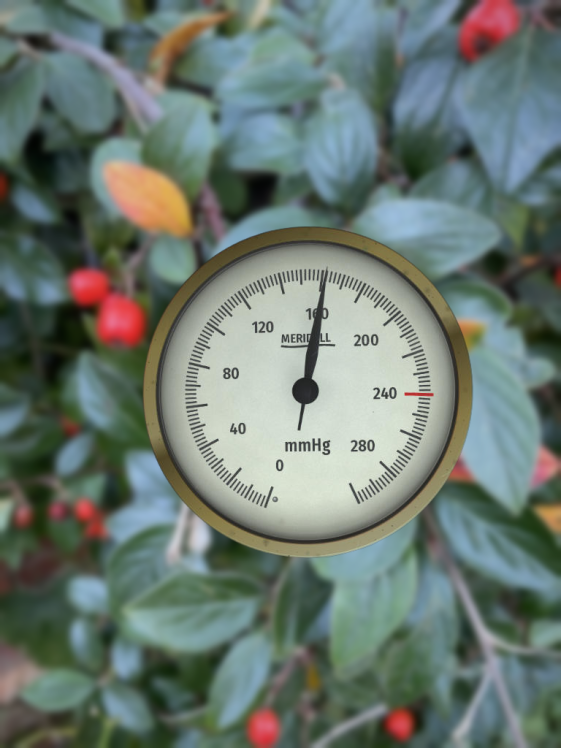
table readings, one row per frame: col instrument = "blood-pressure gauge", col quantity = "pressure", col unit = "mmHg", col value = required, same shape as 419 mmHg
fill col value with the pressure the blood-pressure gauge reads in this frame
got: 162 mmHg
